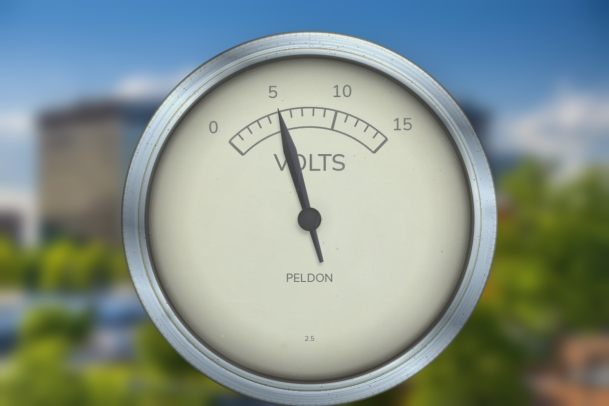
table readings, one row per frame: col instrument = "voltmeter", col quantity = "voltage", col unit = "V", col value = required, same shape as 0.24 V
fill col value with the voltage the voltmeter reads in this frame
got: 5 V
